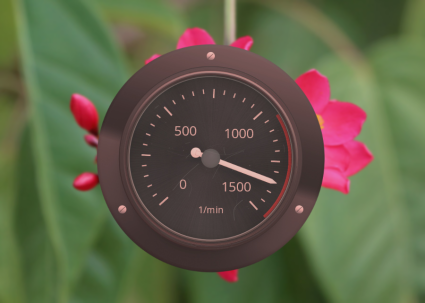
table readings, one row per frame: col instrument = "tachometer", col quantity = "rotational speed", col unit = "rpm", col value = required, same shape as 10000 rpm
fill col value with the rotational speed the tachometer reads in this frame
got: 1350 rpm
